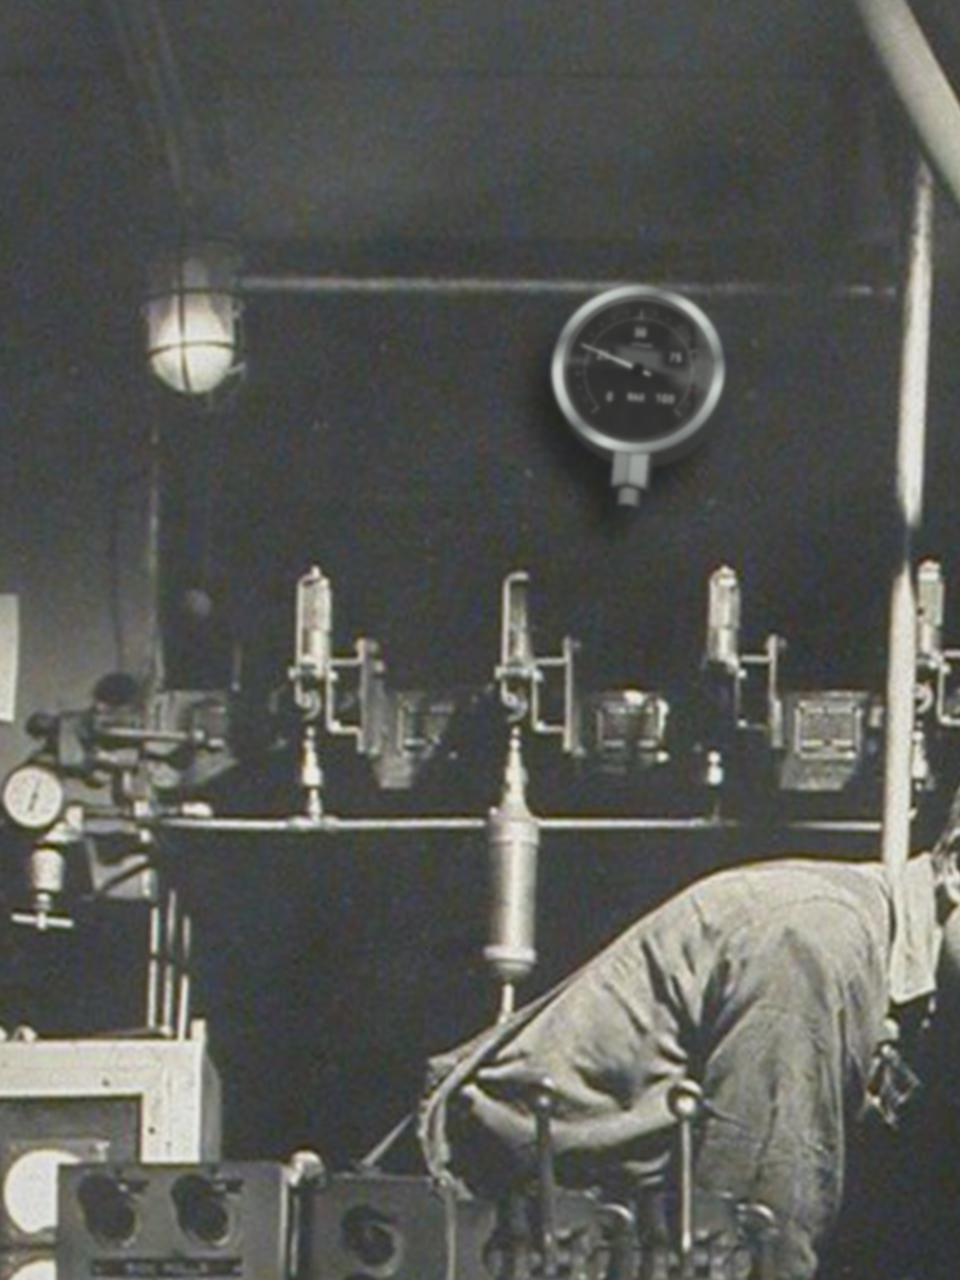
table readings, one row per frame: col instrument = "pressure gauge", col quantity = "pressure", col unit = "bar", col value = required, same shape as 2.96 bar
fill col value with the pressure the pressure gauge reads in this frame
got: 25 bar
